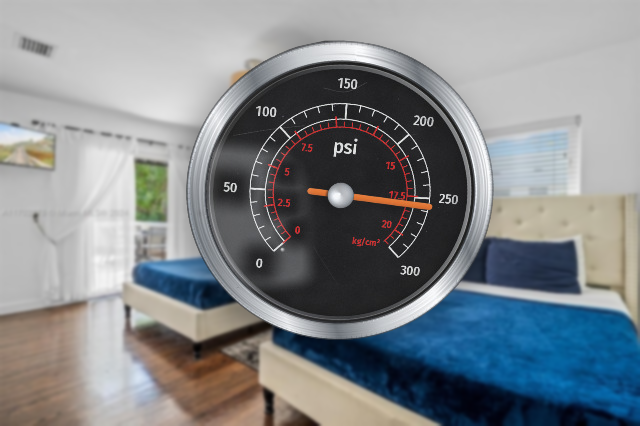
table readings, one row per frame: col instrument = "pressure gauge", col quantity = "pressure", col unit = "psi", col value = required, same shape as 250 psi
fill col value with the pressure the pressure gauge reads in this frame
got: 255 psi
